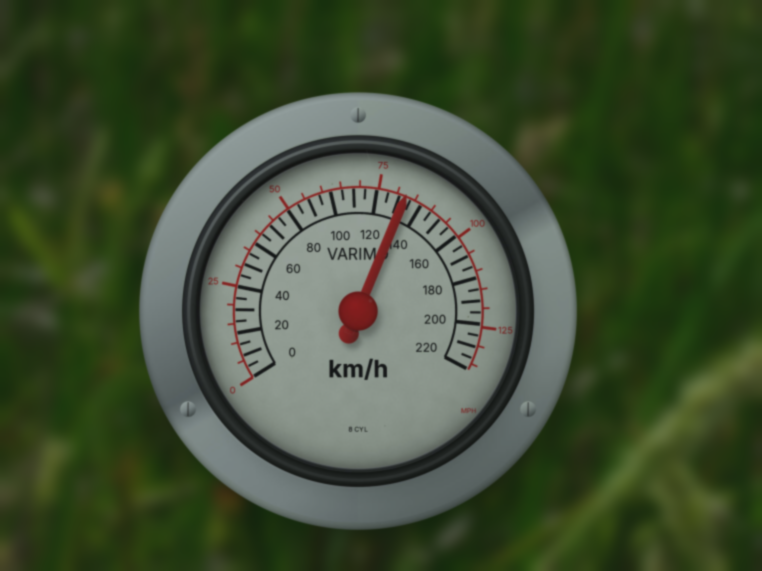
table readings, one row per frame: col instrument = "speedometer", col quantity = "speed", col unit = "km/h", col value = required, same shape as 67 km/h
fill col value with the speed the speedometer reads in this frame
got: 132.5 km/h
